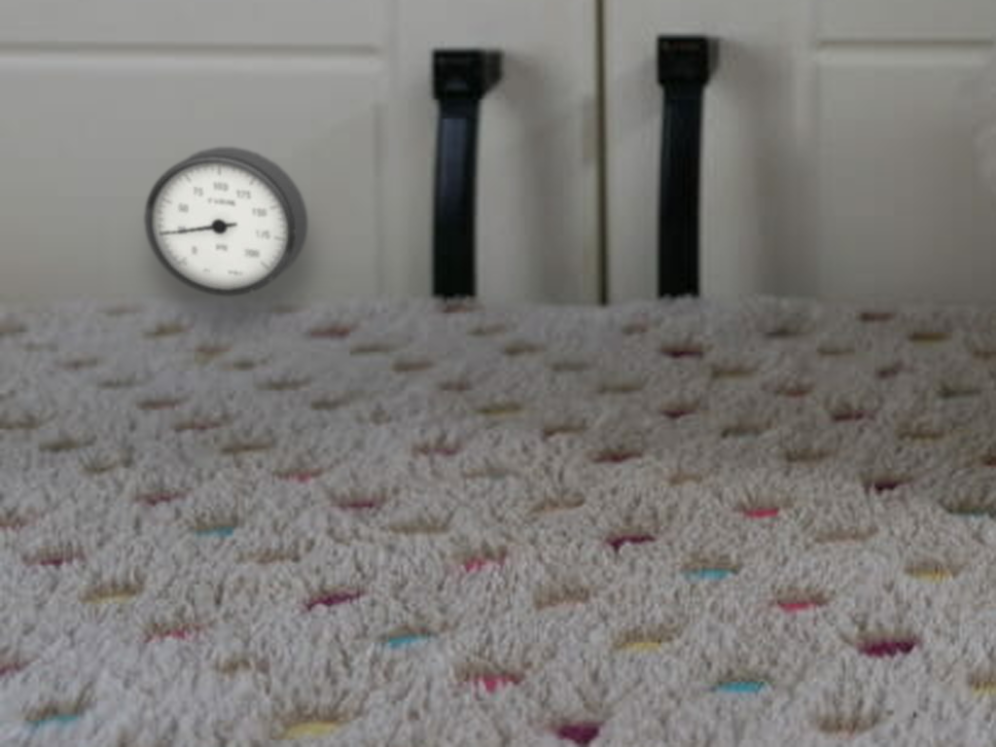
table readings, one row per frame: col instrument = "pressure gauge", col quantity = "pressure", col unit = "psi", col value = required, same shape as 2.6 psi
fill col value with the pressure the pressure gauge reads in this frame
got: 25 psi
